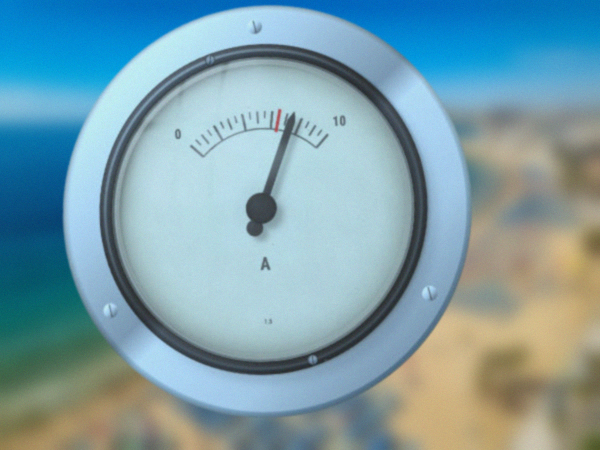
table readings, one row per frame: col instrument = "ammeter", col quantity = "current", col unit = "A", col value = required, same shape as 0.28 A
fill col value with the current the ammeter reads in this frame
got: 7.5 A
